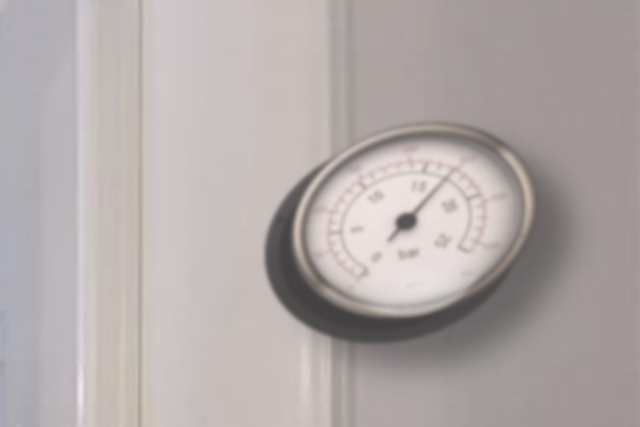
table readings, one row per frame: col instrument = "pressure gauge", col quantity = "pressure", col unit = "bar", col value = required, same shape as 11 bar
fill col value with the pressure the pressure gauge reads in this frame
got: 17 bar
